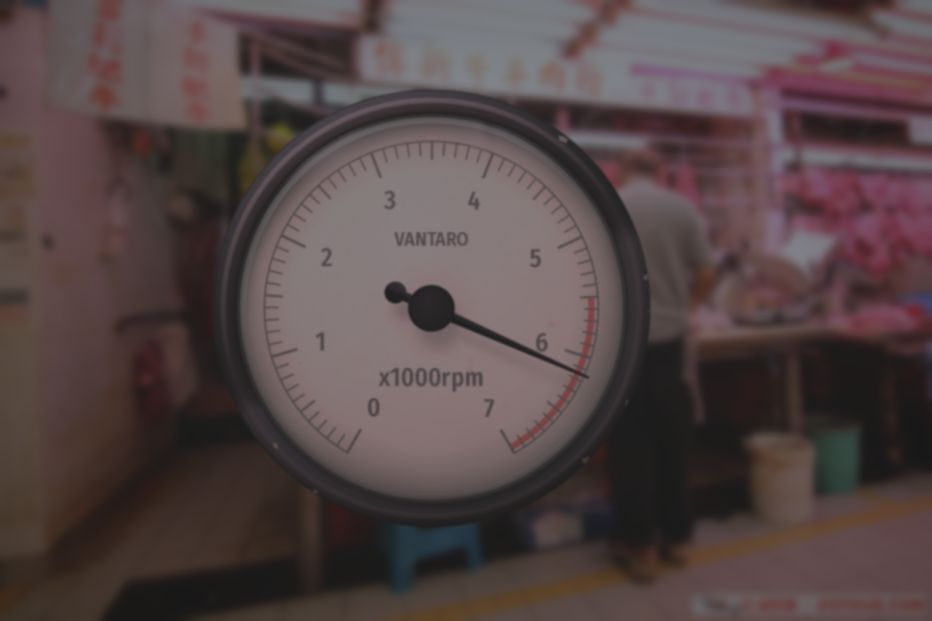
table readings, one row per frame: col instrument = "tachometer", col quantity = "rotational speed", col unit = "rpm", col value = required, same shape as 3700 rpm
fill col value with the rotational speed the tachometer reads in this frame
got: 6150 rpm
